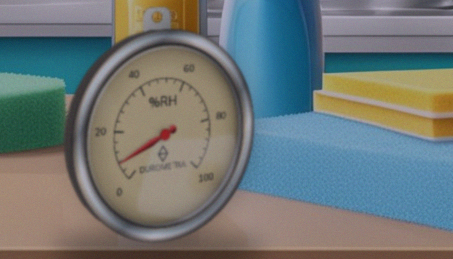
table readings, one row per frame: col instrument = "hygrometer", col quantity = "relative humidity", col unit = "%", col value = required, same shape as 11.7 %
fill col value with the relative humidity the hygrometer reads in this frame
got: 8 %
